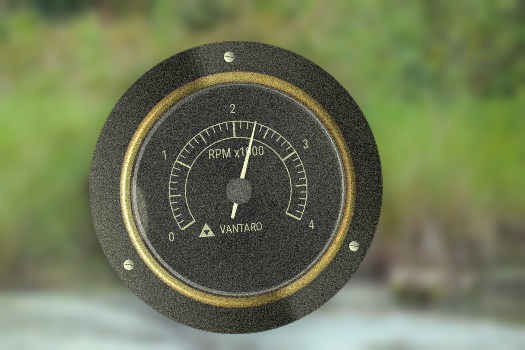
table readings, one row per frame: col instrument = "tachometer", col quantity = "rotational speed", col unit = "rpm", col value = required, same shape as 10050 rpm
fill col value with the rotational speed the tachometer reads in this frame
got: 2300 rpm
